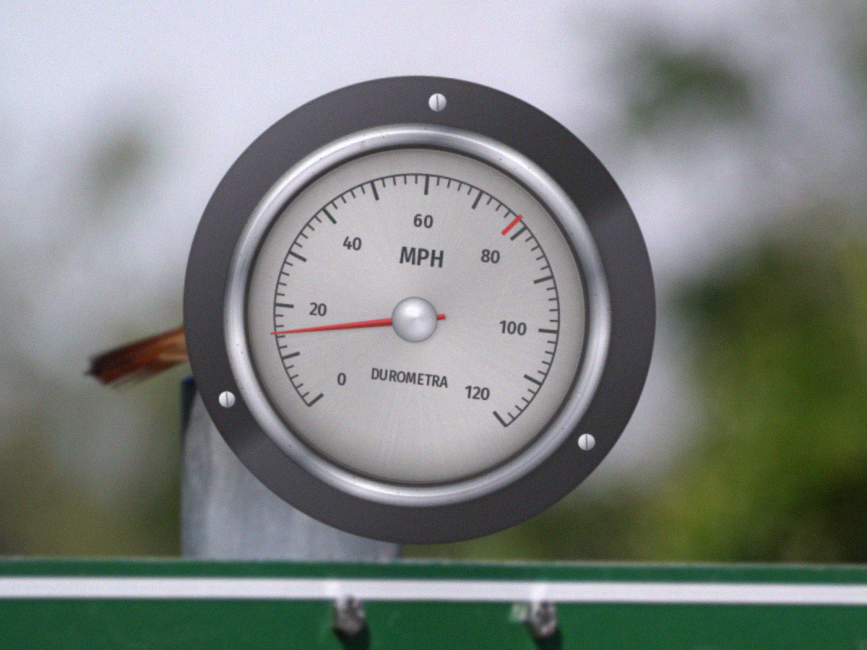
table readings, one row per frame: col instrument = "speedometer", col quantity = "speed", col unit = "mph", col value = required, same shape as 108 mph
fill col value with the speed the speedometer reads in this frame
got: 15 mph
